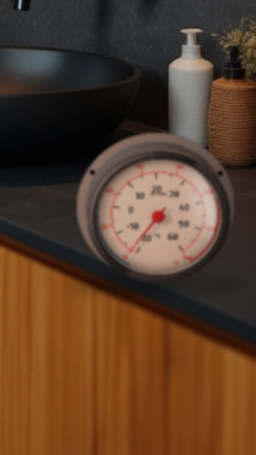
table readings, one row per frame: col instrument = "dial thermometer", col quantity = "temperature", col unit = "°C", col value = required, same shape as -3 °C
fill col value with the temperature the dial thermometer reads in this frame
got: -17.5 °C
